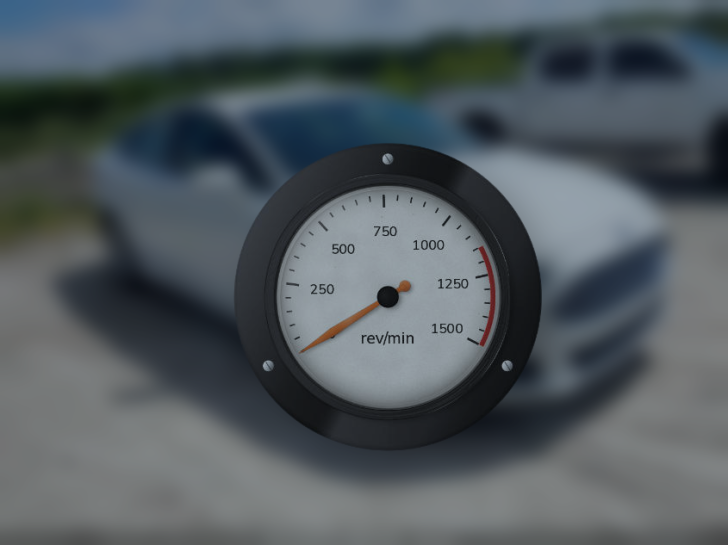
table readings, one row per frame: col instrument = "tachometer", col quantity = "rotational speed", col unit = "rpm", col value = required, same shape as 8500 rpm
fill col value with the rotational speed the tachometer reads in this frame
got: 0 rpm
